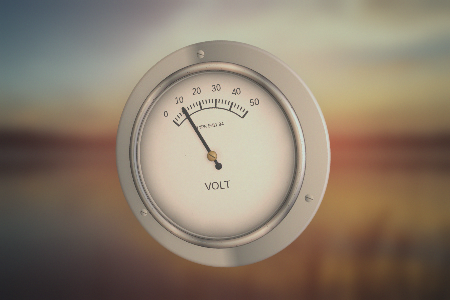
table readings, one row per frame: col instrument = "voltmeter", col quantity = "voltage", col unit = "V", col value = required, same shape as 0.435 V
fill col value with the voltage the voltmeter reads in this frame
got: 10 V
